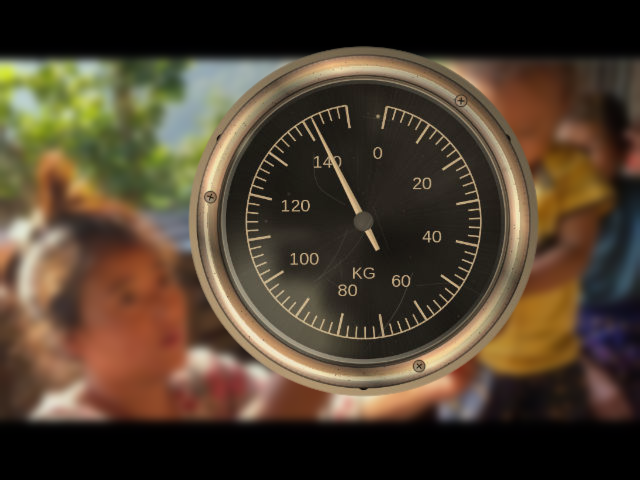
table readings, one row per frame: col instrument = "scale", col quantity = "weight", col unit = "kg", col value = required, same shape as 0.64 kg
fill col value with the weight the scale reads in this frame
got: 142 kg
